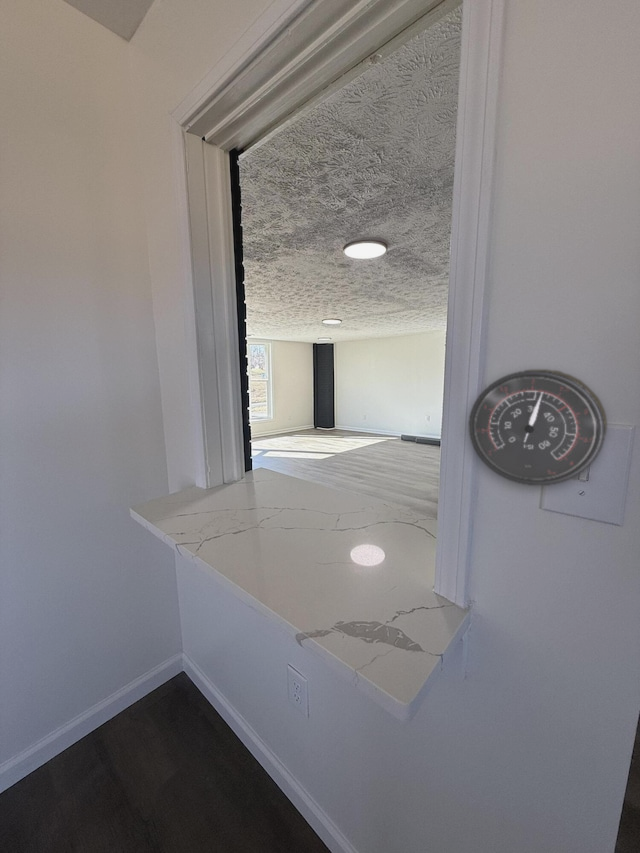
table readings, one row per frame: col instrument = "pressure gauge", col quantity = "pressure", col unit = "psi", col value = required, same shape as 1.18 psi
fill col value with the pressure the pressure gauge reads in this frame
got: 32 psi
